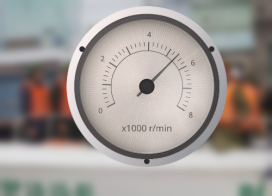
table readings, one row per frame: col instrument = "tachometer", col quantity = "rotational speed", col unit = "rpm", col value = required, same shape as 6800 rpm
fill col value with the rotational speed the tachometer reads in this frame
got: 5400 rpm
